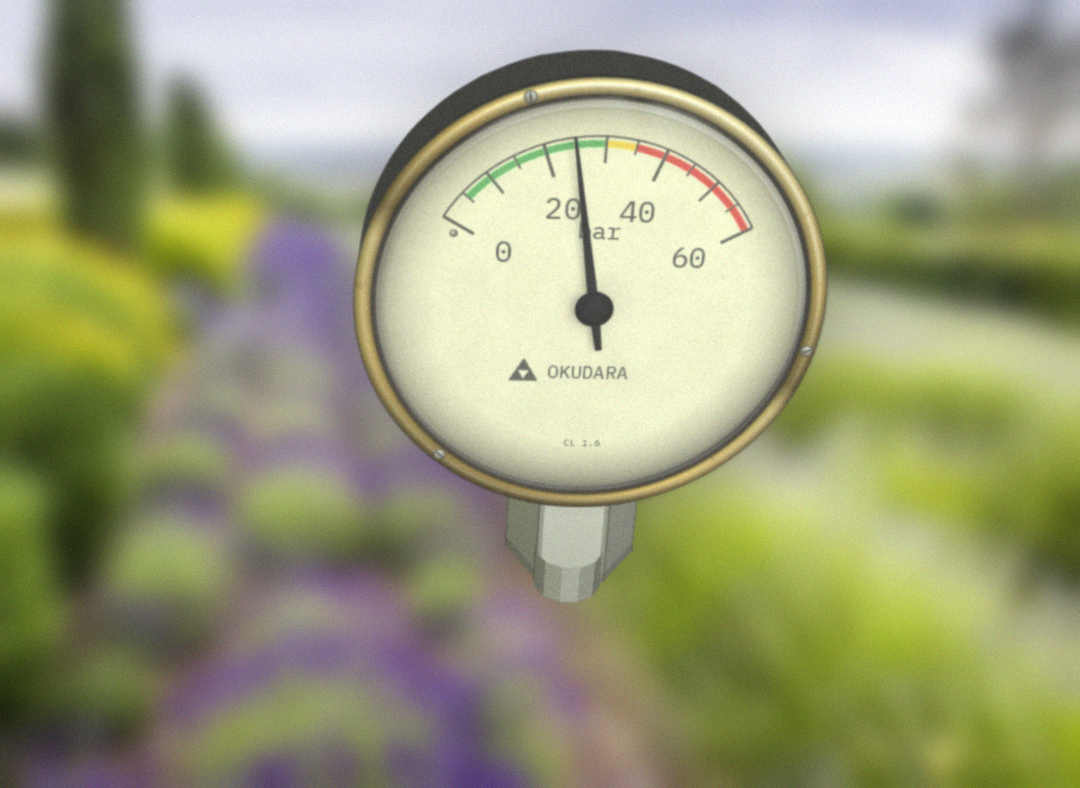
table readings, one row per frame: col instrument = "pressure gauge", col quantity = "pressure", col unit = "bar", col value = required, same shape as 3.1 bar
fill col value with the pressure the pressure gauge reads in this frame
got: 25 bar
